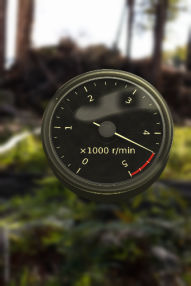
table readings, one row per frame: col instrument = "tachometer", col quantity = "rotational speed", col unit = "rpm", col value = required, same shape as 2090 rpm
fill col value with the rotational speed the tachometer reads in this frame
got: 4400 rpm
